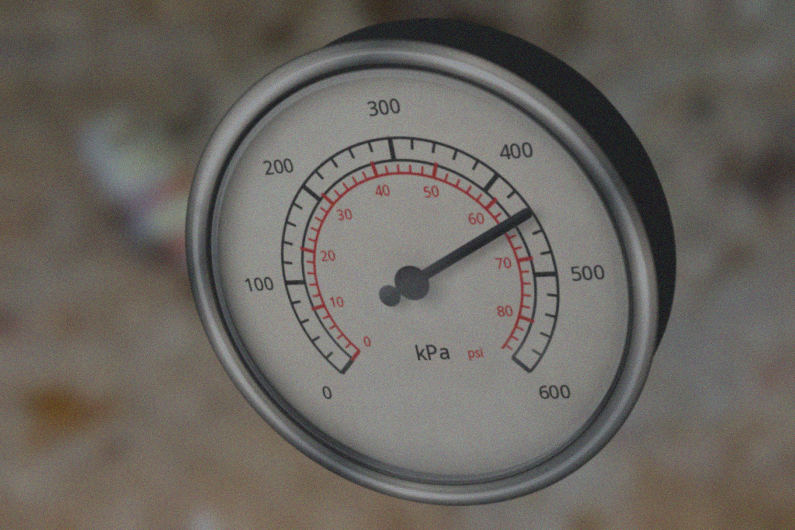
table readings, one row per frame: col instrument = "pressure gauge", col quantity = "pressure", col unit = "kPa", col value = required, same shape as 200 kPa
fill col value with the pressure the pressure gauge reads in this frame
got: 440 kPa
